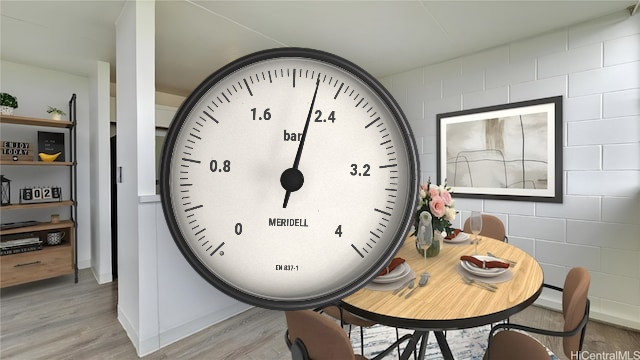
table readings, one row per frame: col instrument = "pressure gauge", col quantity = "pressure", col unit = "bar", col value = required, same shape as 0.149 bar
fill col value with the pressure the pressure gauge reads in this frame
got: 2.2 bar
